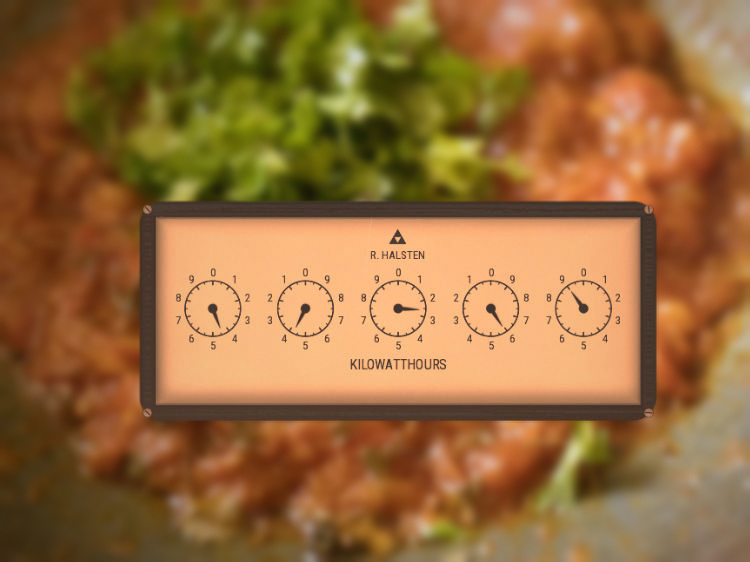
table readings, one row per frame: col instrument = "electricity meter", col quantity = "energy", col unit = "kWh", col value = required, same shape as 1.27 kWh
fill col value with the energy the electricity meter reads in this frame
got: 44259 kWh
